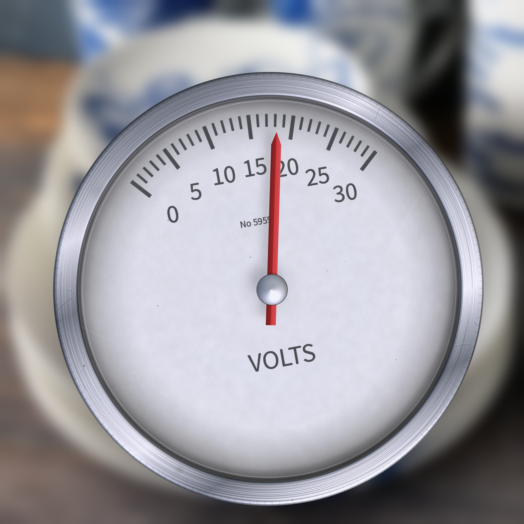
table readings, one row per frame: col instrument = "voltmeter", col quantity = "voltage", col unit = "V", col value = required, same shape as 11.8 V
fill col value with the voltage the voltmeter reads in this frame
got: 18 V
